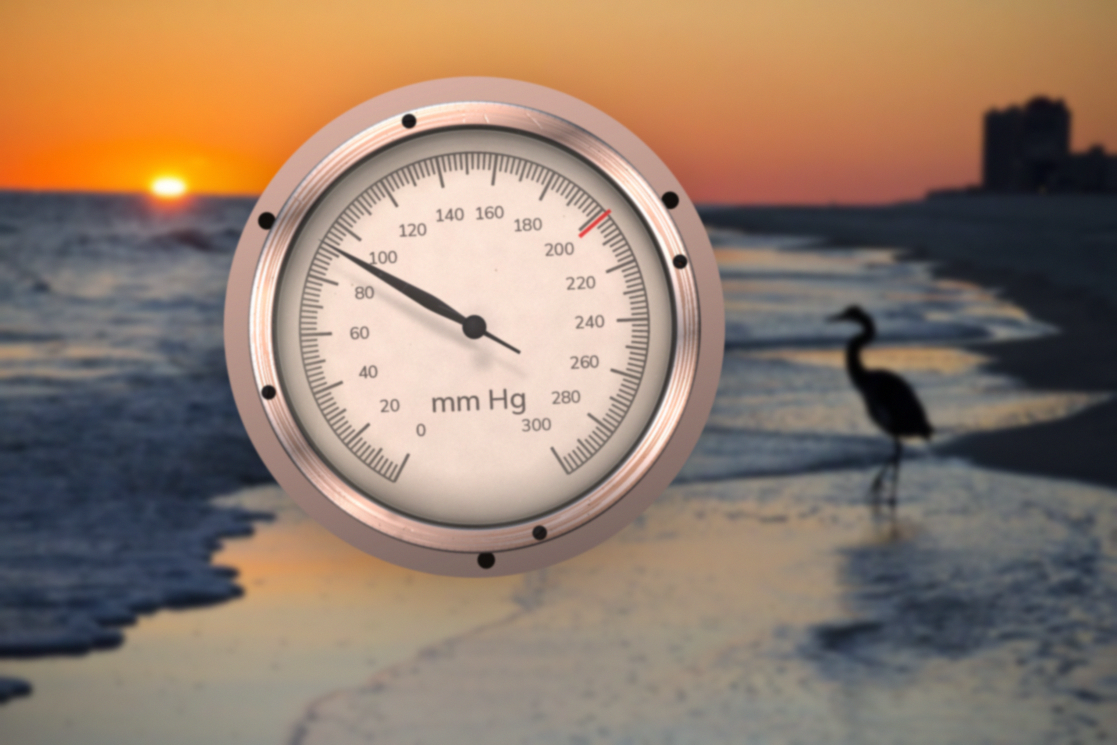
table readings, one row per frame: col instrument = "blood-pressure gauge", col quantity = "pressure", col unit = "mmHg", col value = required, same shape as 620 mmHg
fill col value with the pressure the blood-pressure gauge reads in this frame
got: 92 mmHg
